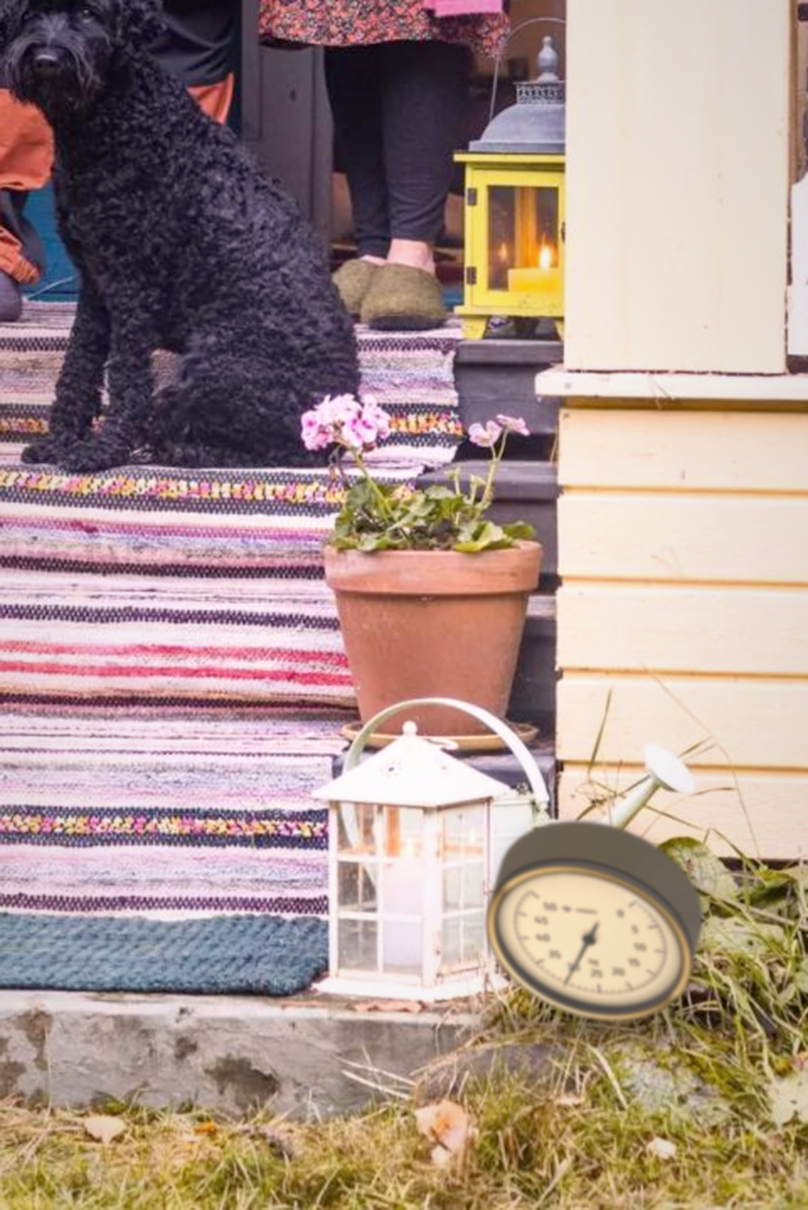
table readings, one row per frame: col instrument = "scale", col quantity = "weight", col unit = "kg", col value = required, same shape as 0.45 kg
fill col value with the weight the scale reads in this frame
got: 30 kg
